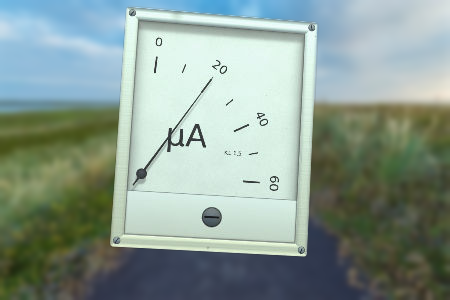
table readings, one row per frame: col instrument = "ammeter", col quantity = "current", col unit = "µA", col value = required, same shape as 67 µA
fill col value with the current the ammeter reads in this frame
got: 20 µA
